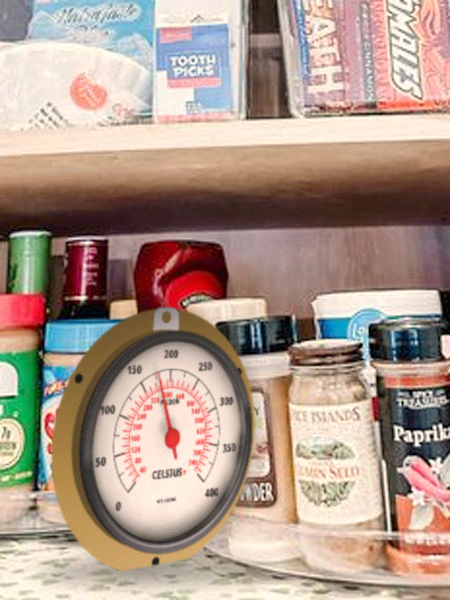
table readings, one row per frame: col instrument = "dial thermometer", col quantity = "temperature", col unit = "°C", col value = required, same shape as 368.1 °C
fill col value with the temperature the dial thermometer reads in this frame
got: 175 °C
